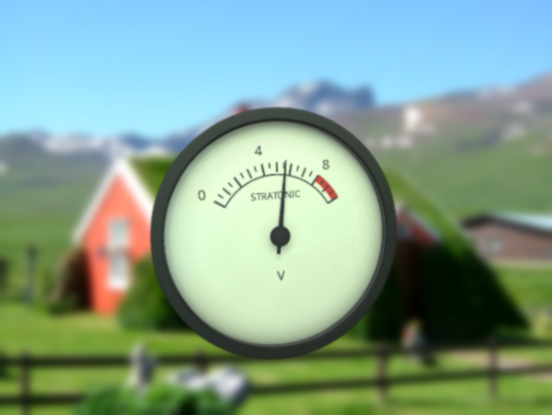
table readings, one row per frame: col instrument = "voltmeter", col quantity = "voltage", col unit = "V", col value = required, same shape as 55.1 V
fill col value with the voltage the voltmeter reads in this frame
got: 5.5 V
